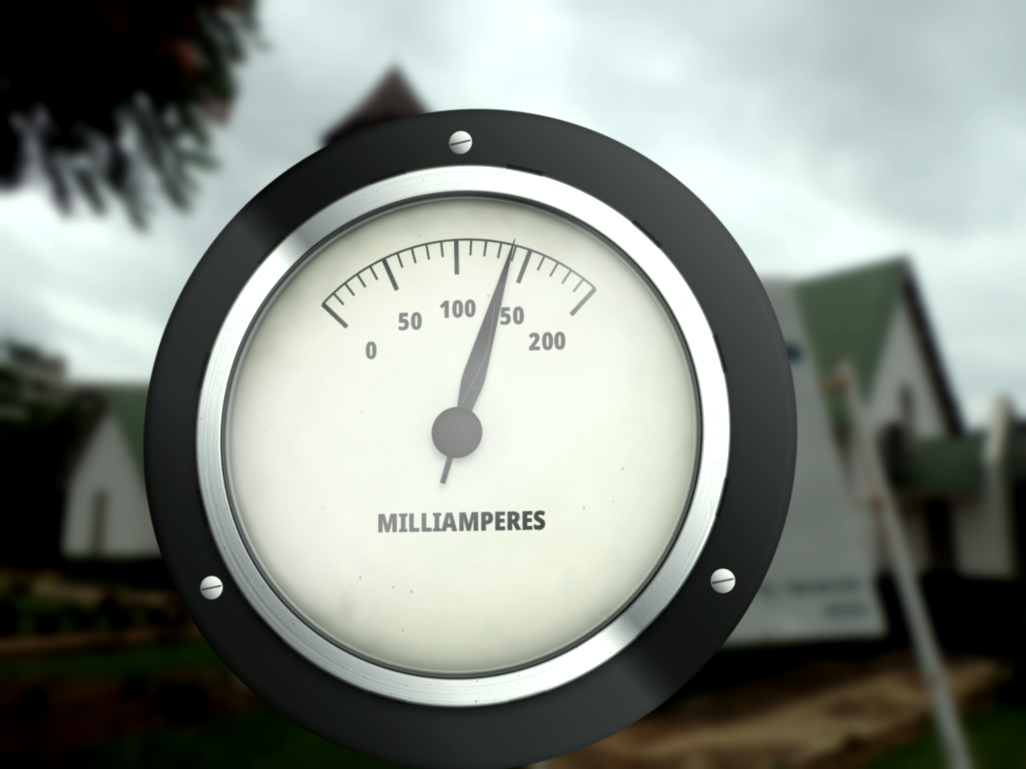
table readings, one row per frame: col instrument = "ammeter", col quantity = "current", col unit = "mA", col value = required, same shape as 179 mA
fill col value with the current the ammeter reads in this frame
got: 140 mA
